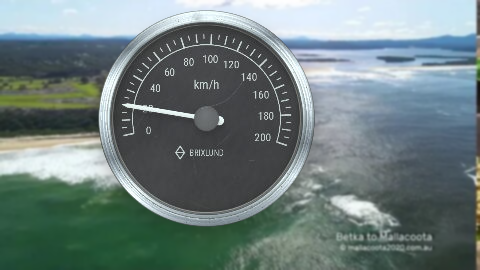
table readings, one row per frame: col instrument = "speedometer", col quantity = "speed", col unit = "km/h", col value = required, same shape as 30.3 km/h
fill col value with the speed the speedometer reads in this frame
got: 20 km/h
